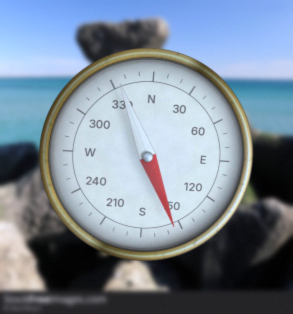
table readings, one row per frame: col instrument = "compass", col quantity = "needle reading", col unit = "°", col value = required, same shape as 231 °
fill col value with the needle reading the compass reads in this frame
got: 155 °
